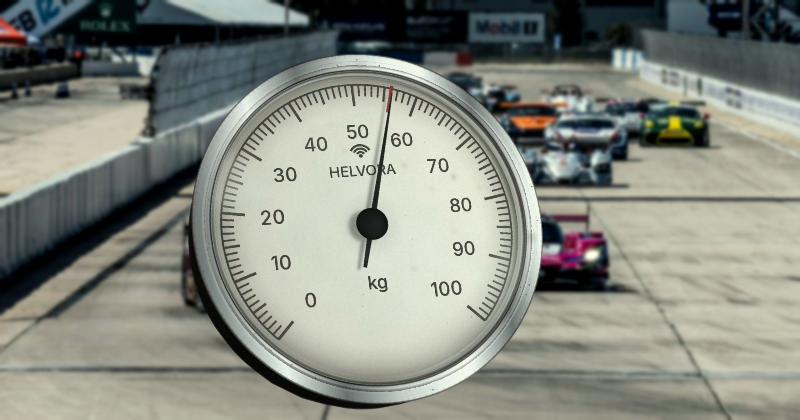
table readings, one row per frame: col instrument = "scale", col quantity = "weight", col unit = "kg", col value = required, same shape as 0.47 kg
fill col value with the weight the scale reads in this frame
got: 56 kg
